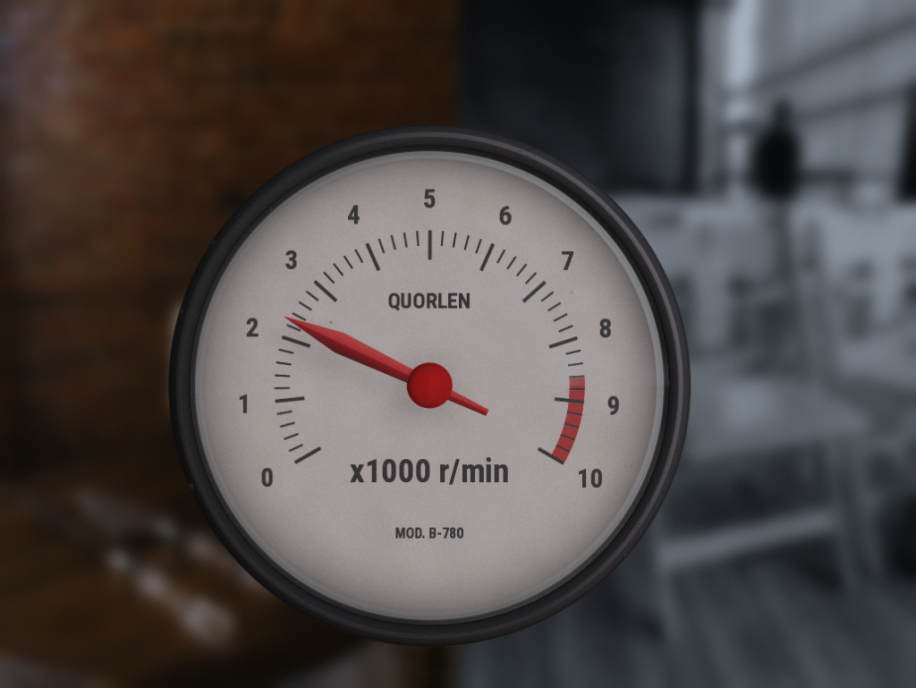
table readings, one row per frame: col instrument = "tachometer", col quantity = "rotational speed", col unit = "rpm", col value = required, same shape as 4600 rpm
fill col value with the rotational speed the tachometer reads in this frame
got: 2300 rpm
